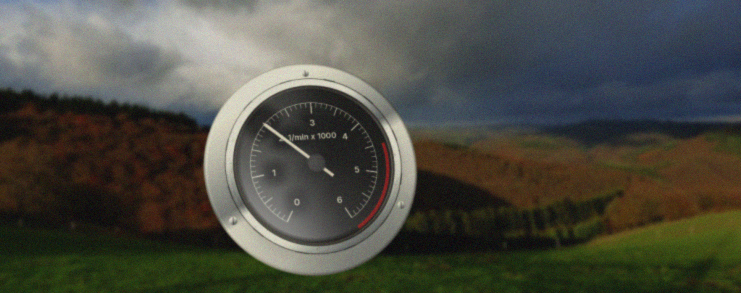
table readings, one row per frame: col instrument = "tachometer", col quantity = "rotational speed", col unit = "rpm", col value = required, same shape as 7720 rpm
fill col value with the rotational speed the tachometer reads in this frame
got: 2000 rpm
